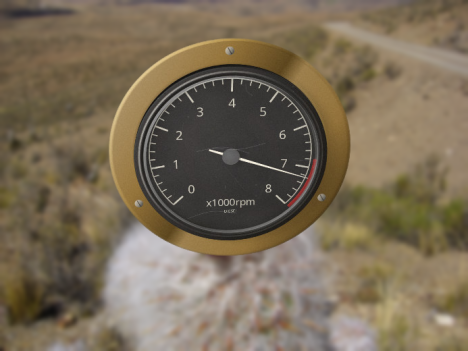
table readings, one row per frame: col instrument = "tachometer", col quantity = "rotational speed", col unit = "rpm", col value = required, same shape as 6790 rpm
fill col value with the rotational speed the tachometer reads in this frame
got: 7200 rpm
